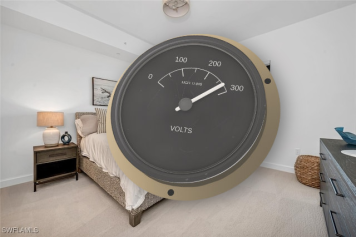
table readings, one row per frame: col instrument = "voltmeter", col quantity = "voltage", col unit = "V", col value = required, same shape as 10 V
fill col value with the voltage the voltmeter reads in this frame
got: 275 V
